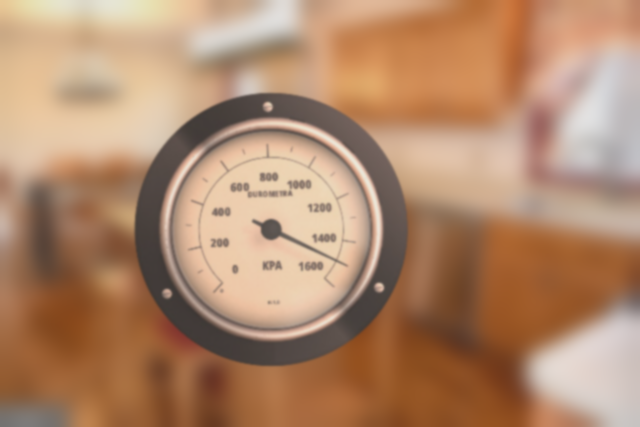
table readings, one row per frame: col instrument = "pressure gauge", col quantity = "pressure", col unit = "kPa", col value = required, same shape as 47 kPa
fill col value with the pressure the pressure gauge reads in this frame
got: 1500 kPa
